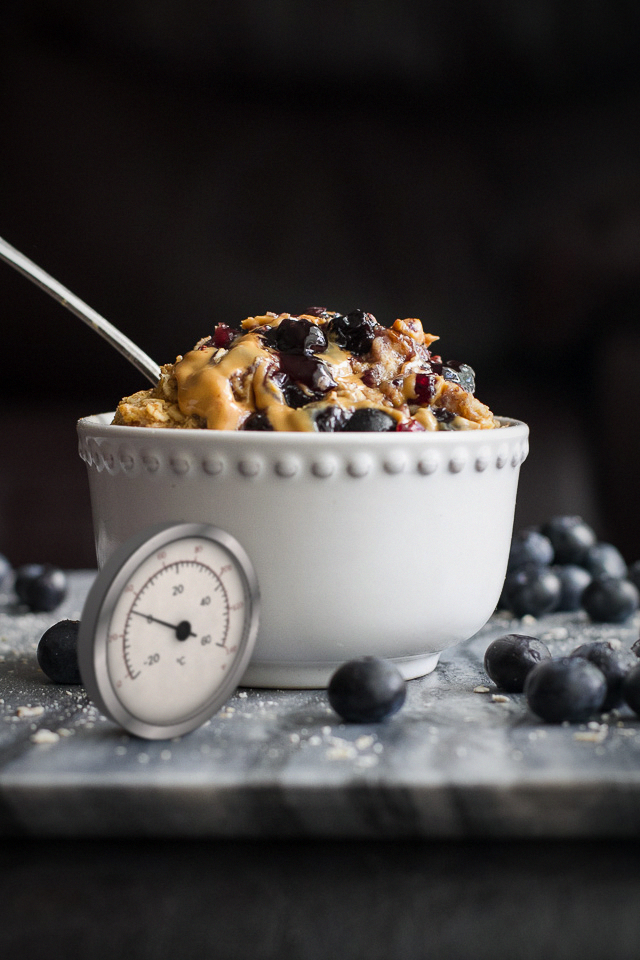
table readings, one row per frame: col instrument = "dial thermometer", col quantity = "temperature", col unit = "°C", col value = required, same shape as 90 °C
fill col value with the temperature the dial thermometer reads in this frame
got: 0 °C
